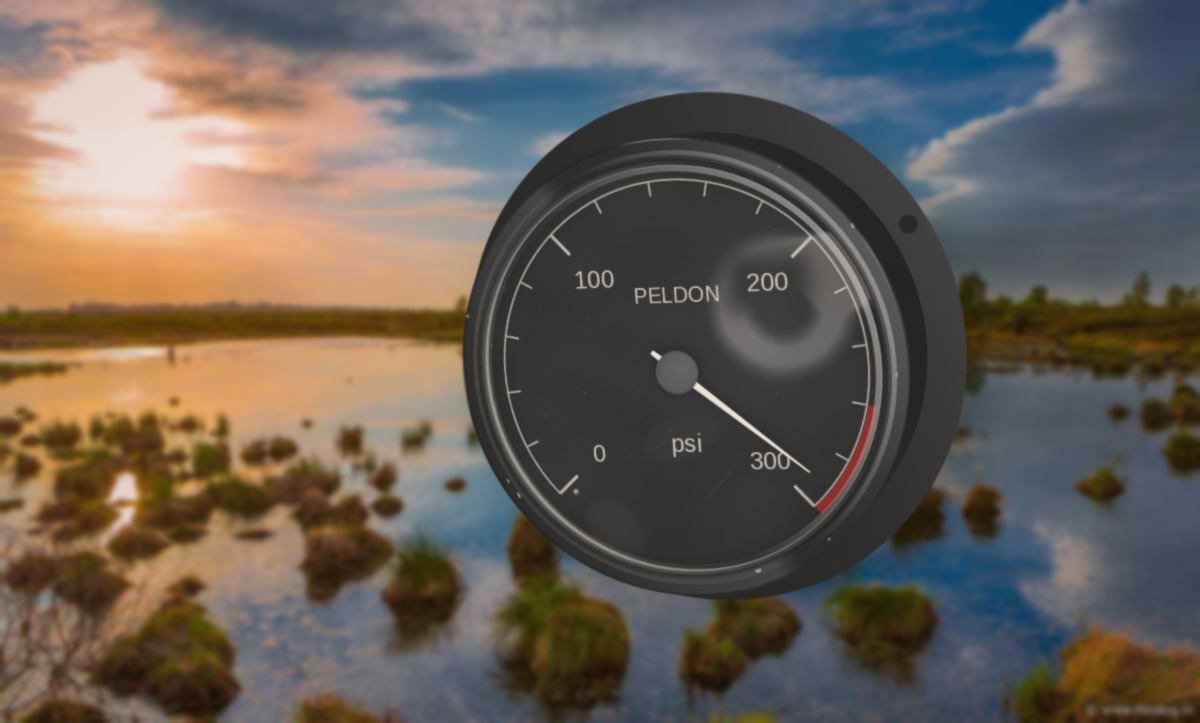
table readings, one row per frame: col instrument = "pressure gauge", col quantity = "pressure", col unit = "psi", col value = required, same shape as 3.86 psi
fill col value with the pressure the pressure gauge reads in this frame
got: 290 psi
